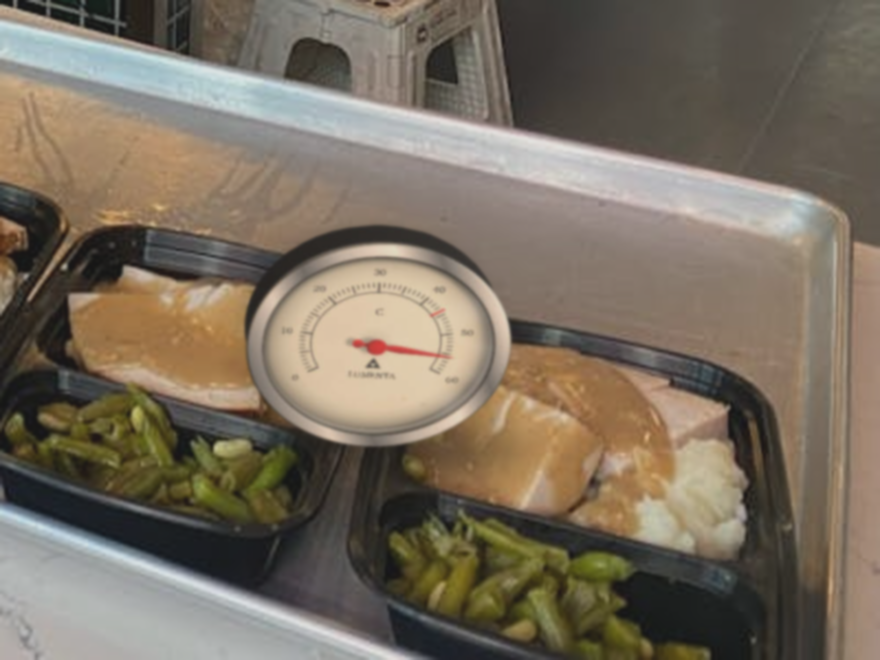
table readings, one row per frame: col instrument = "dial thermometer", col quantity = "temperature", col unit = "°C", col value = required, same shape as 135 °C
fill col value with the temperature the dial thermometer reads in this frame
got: 55 °C
